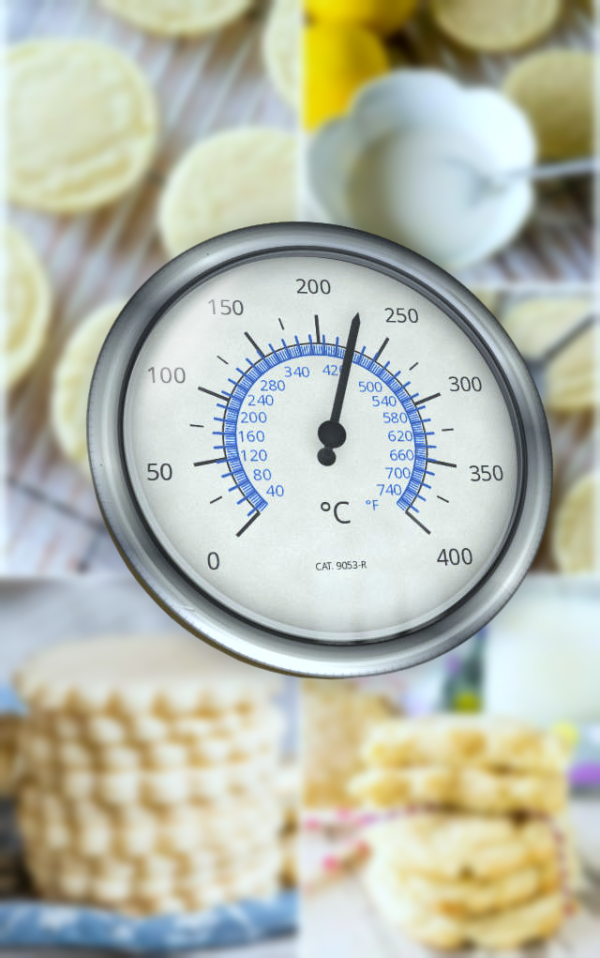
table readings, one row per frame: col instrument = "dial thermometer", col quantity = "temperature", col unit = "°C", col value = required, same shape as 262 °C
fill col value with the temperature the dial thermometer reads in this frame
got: 225 °C
